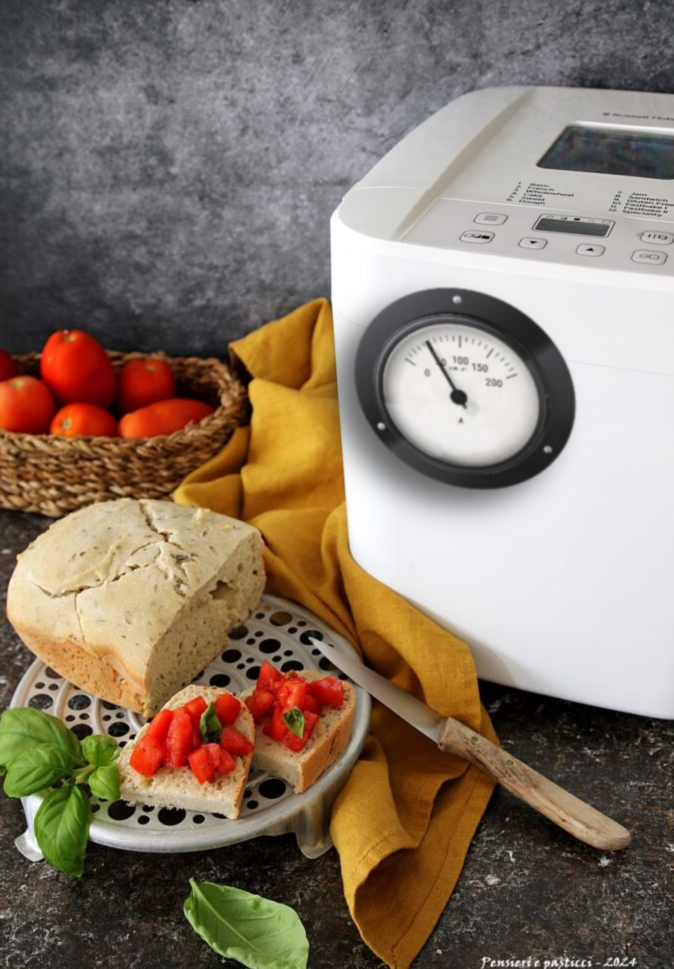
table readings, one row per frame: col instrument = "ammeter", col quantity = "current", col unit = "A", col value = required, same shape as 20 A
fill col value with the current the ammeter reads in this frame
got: 50 A
